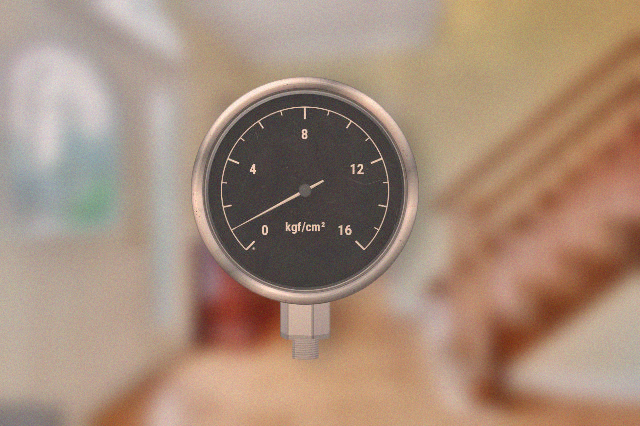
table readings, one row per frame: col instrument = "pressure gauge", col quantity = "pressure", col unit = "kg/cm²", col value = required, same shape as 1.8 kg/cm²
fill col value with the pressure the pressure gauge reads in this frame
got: 1 kg/cm²
